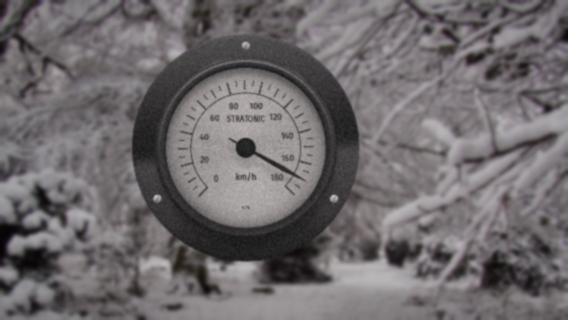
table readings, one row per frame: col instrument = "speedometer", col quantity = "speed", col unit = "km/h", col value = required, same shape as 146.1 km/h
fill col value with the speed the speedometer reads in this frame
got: 170 km/h
